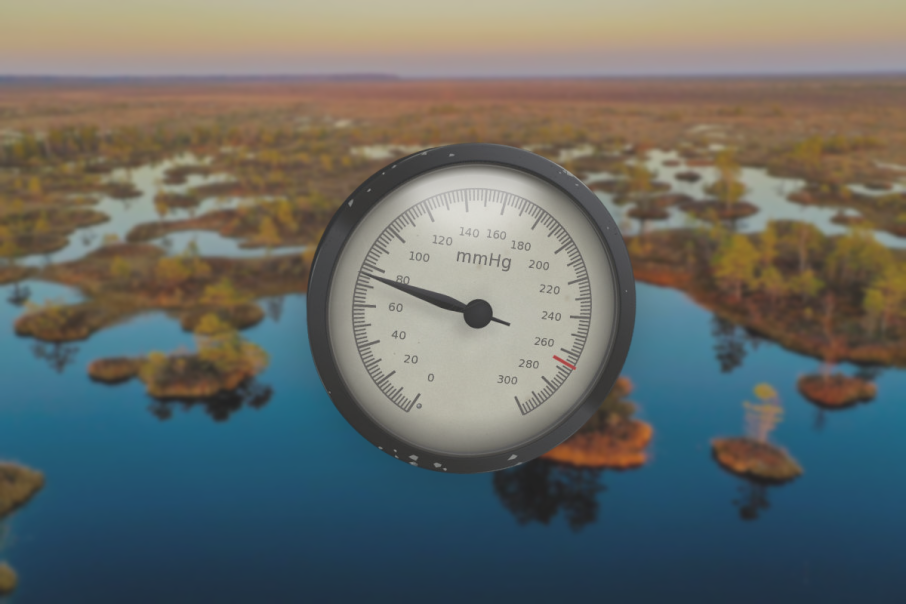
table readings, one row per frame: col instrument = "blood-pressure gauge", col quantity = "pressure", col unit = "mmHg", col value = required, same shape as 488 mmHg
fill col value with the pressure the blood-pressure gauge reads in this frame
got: 76 mmHg
